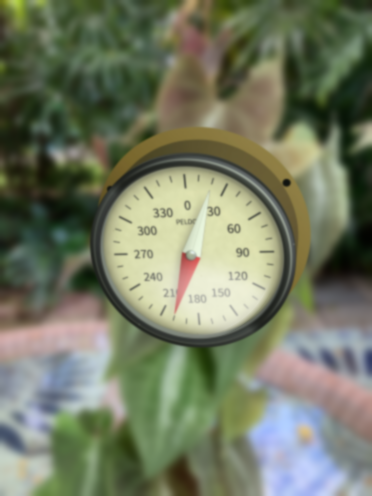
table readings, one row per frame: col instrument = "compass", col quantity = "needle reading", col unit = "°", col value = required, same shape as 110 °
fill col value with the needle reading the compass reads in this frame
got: 200 °
